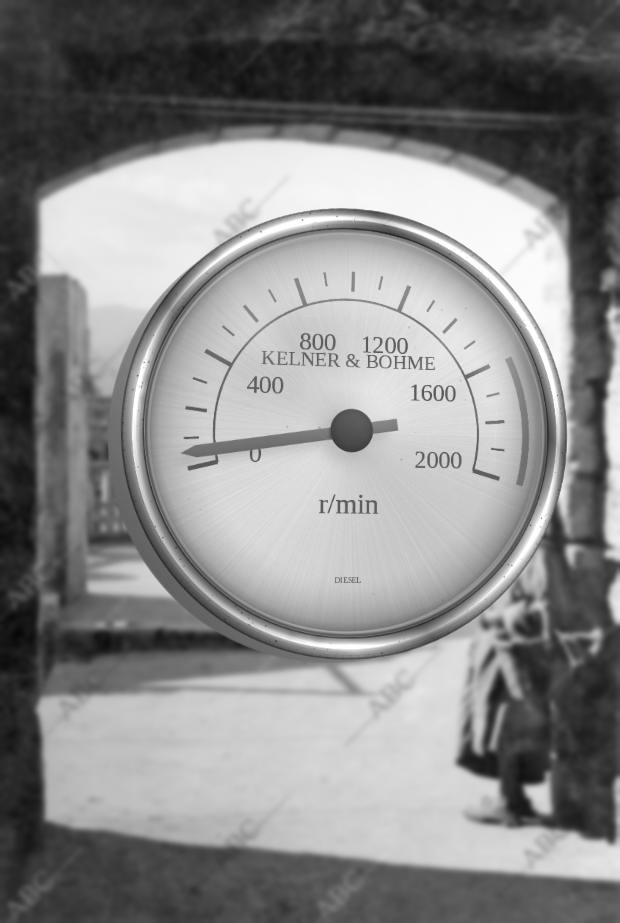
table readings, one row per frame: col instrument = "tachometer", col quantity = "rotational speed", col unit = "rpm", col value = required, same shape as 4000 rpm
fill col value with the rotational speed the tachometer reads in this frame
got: 50 rpm
